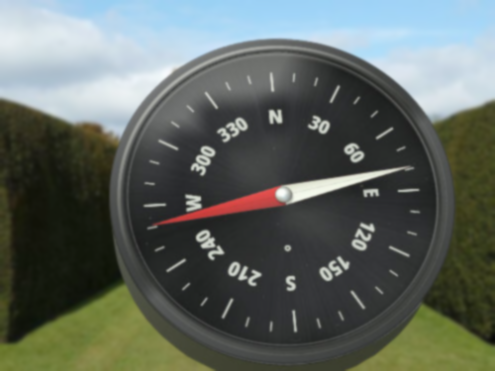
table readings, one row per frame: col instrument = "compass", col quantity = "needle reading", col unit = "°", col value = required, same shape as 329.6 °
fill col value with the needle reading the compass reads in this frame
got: 260 °
